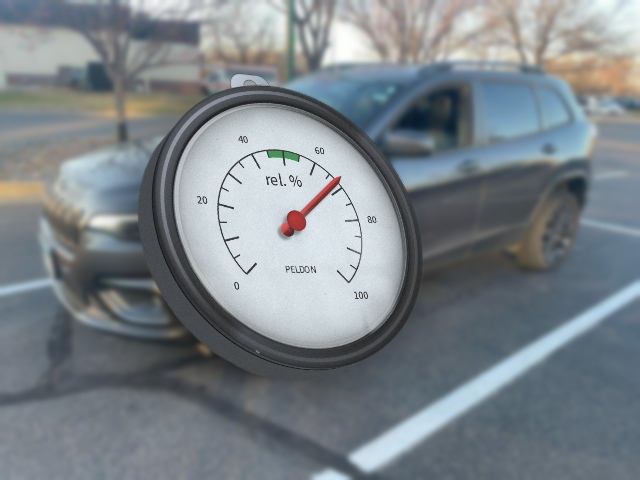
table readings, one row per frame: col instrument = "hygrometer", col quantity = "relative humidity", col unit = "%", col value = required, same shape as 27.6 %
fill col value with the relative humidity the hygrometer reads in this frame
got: 67.5 %
